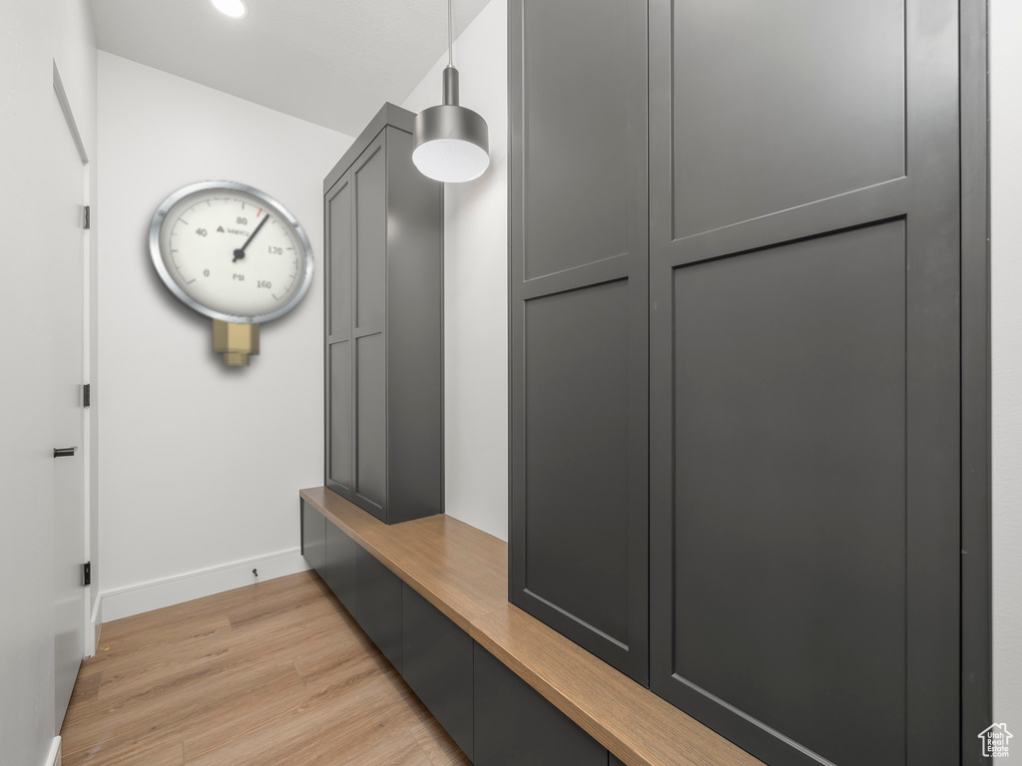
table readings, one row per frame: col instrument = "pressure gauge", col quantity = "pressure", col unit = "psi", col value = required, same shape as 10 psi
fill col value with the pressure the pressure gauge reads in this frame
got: 95 psi
